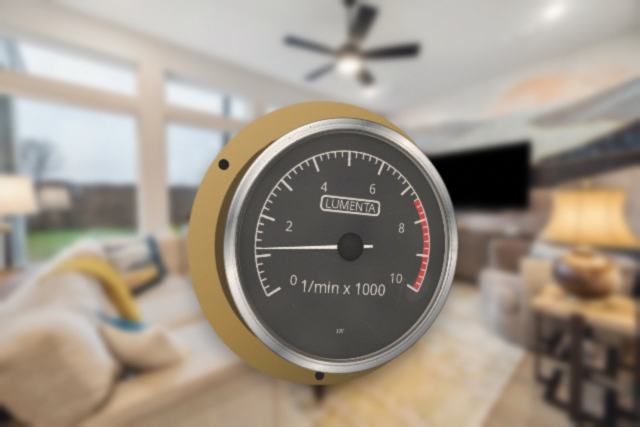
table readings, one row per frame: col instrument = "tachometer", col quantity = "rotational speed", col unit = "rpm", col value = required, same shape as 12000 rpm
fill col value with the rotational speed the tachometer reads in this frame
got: 1200 rpm
